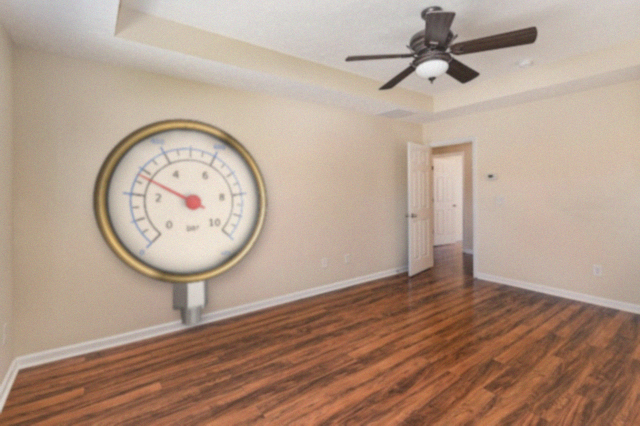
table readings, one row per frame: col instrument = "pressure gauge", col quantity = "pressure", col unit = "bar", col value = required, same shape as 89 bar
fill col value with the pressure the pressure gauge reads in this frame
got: 2.75 bar
